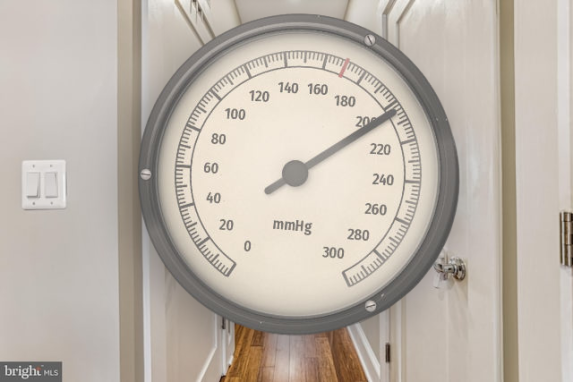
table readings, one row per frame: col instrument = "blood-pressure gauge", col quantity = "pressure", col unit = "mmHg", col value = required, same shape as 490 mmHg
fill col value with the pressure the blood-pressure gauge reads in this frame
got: 204 mmHg
